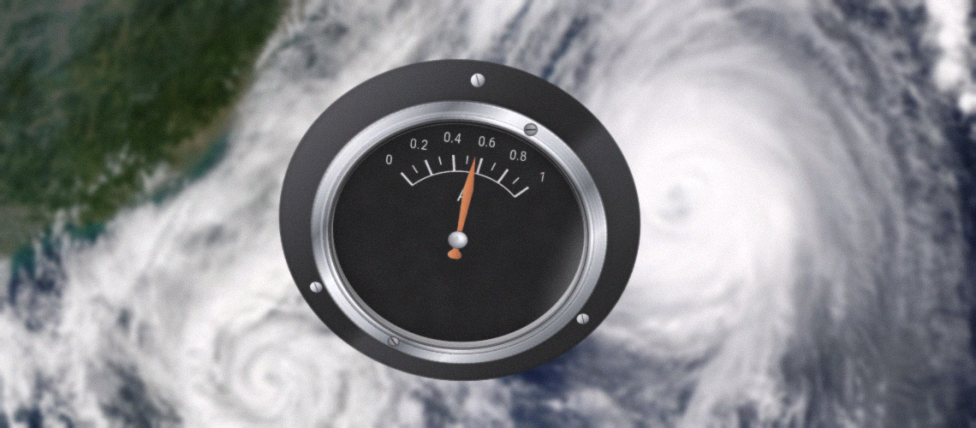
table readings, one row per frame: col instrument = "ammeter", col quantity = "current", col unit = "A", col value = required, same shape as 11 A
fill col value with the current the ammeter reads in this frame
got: 0.55 A
